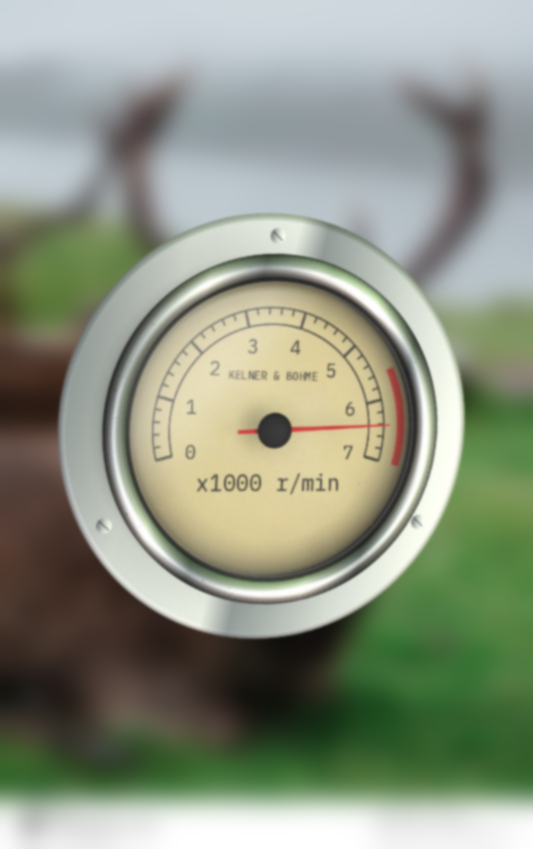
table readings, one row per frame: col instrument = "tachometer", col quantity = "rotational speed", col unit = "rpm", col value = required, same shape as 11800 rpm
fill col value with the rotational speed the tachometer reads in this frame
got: 6400 rpm
